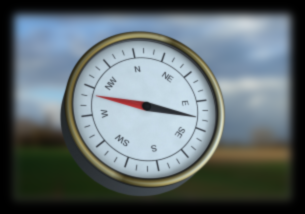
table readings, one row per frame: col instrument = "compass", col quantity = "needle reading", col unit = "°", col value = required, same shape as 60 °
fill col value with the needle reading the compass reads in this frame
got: 290 °
